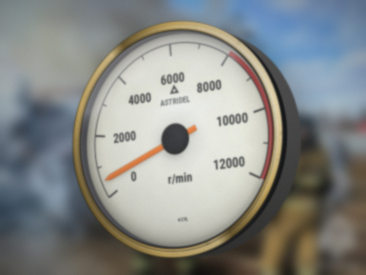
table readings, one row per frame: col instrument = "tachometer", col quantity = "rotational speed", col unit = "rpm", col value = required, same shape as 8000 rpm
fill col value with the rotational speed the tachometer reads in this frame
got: 500 rpm
